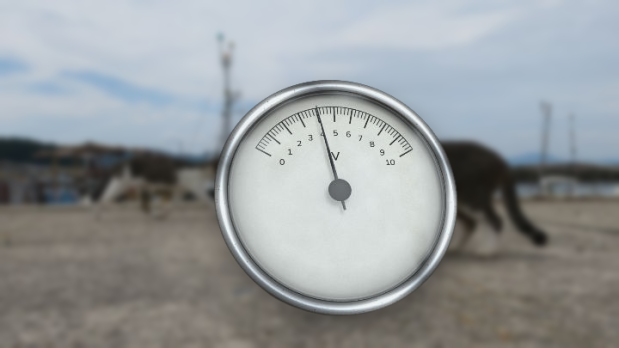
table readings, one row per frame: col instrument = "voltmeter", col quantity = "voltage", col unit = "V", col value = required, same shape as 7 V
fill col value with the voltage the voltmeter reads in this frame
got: 4 V
